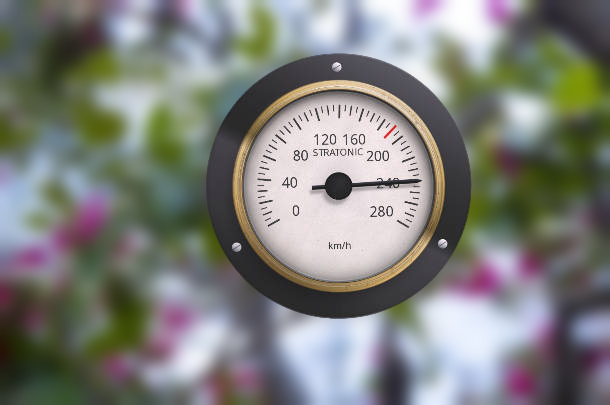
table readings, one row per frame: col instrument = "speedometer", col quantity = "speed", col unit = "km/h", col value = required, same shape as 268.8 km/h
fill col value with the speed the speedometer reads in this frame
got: 240 km/h
